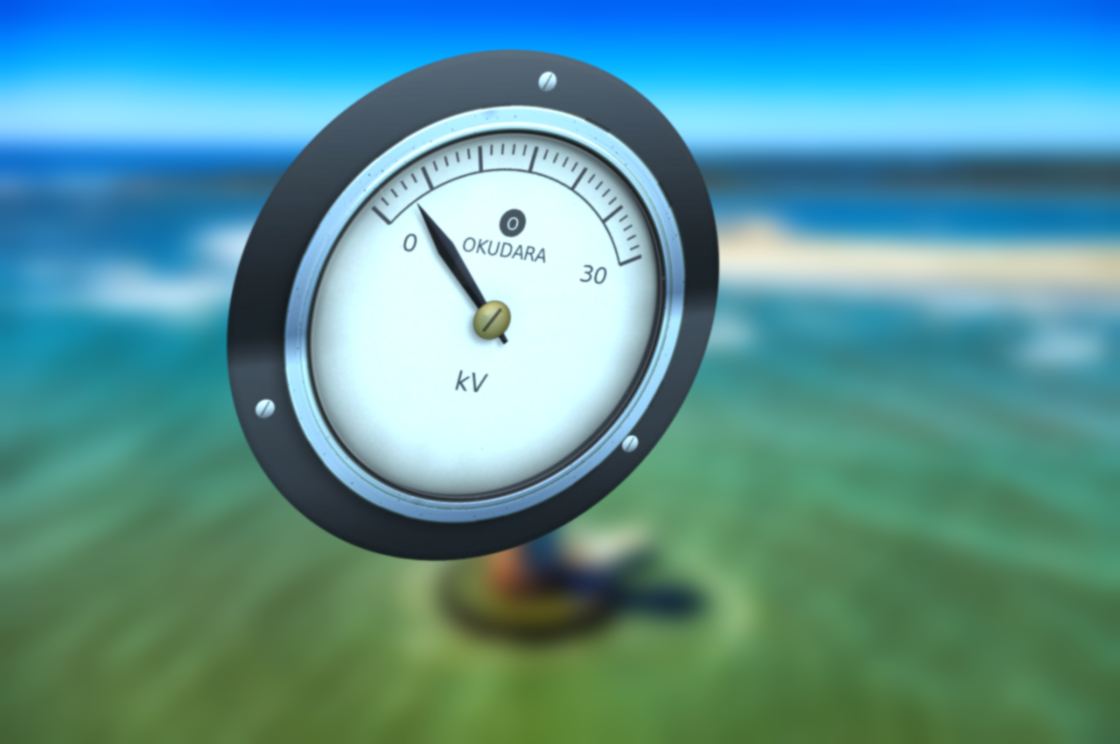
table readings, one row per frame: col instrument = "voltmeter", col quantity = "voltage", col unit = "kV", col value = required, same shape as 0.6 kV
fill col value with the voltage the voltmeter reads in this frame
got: 3 kV
